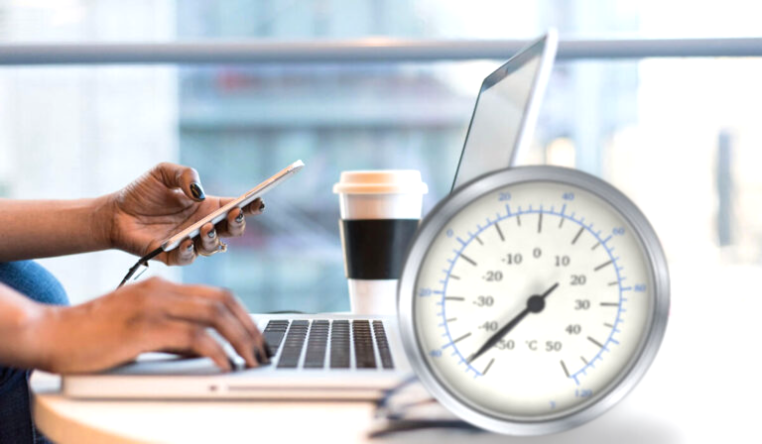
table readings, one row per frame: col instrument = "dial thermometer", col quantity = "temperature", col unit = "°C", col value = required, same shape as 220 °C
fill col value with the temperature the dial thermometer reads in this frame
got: -45 °C
